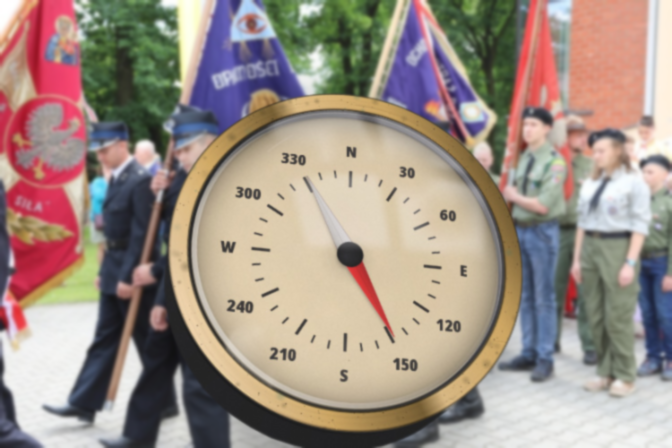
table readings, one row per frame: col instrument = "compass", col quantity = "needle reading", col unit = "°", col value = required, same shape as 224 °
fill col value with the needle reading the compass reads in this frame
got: 150 °
